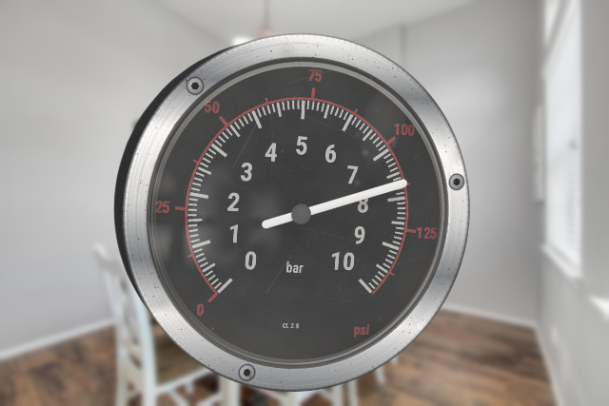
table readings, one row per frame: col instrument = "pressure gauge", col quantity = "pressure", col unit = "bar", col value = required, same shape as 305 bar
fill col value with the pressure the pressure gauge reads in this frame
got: 7.7 bar
